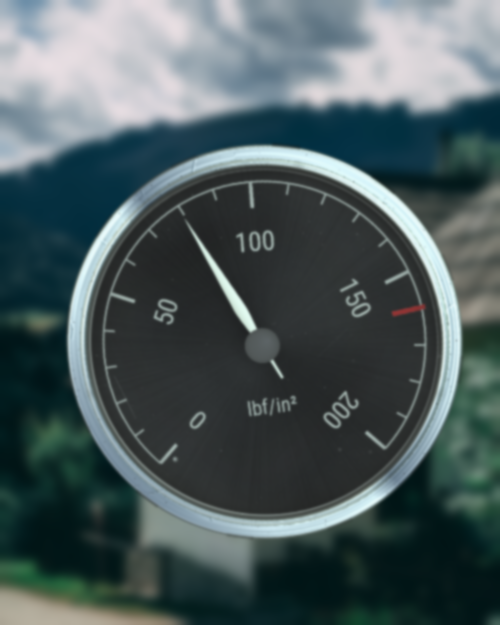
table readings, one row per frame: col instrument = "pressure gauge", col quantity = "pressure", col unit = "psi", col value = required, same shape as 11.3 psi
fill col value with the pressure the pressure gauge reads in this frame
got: 80 psi
